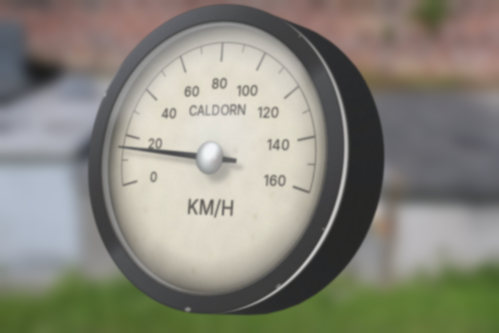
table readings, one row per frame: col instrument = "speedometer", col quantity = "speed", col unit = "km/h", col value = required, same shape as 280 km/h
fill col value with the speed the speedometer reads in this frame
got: 15 km/h
